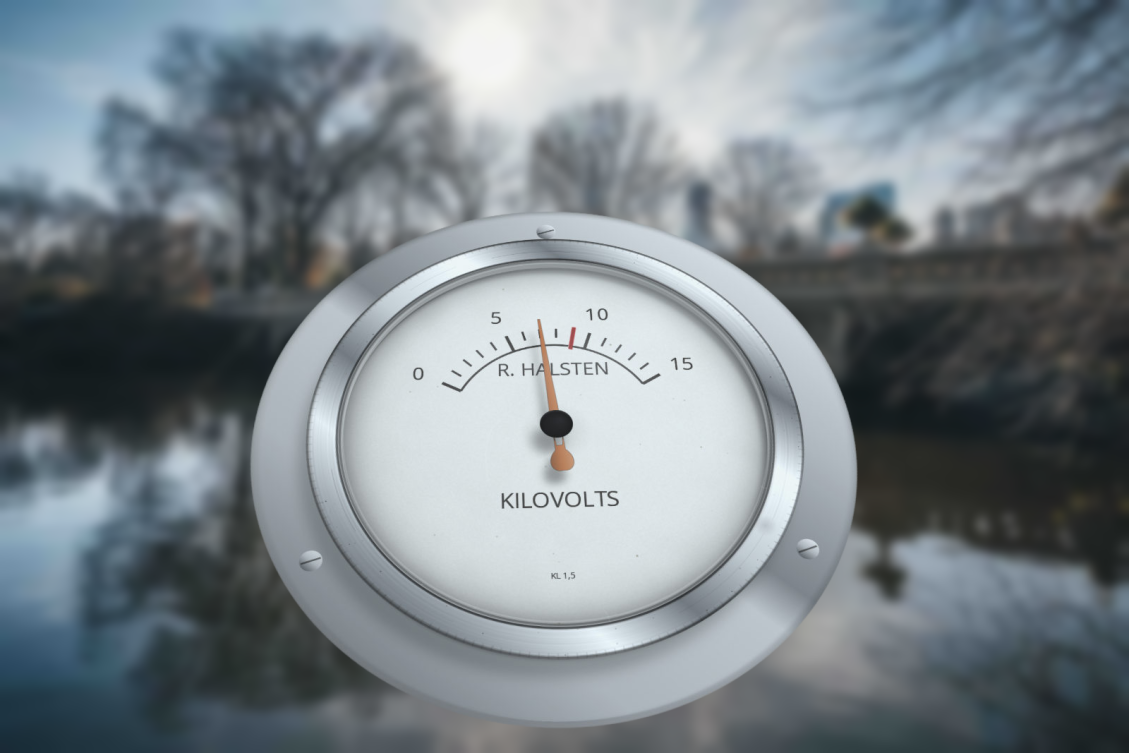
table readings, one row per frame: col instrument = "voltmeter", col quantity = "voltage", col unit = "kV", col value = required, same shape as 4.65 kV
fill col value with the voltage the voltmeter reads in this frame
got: 7 kV
